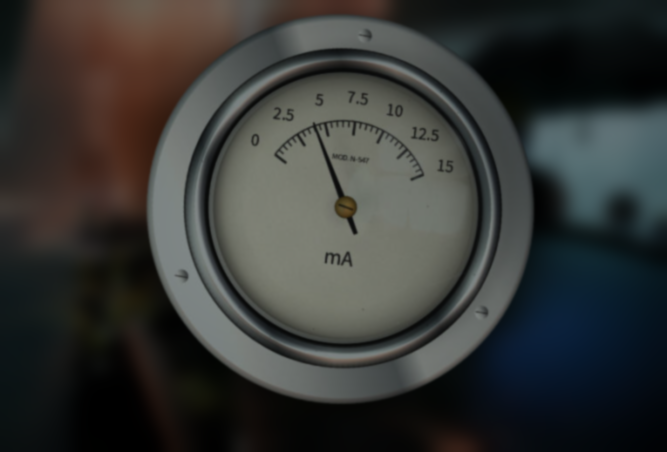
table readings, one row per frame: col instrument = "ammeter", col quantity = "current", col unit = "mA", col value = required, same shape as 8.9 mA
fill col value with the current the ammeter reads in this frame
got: 4 mA
